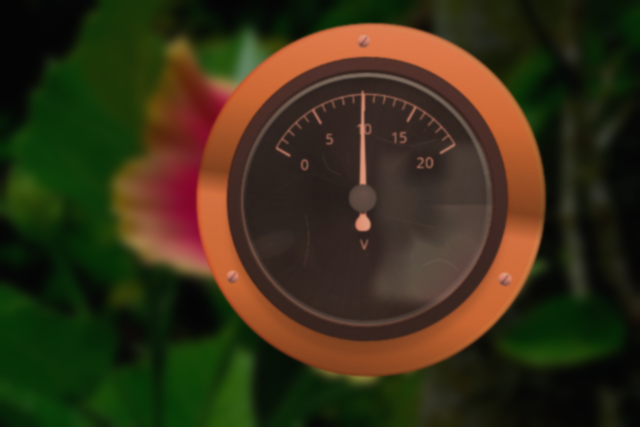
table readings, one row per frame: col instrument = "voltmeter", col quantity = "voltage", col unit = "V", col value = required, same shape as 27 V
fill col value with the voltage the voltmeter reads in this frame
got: 10 V
